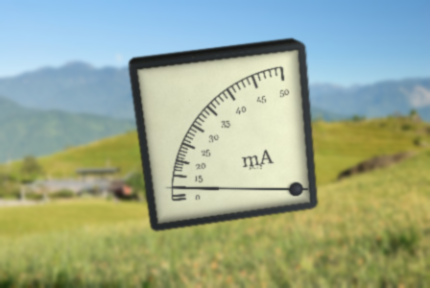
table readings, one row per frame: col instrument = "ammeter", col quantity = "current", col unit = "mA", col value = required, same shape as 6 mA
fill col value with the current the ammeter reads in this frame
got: 10 mA
